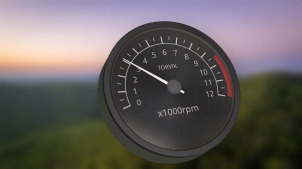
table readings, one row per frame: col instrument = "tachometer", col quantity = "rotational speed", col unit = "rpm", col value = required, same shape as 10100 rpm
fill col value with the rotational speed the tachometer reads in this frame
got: 3000 rpm
